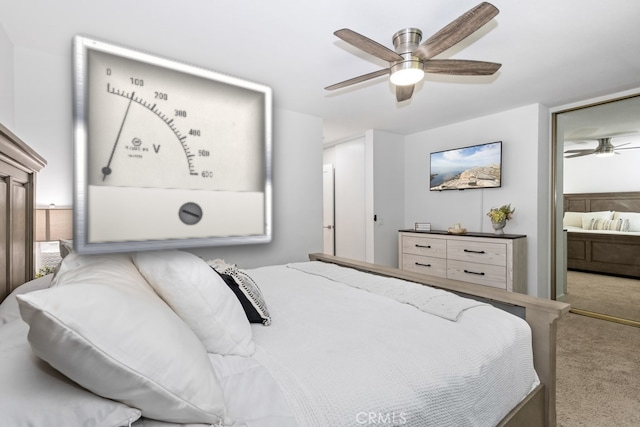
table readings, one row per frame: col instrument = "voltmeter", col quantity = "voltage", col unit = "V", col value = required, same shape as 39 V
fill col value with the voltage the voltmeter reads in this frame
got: 100 V
